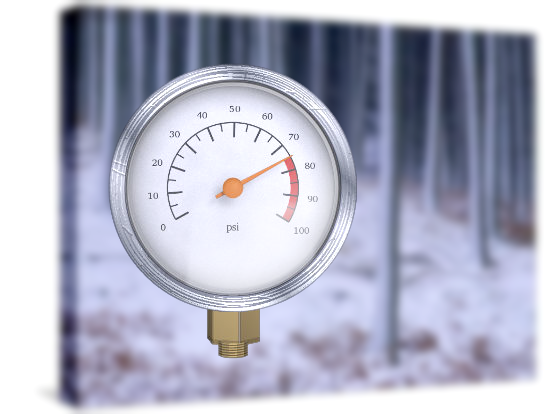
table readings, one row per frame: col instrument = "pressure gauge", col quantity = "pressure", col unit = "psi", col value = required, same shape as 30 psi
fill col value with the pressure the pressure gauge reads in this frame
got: 75 psi
